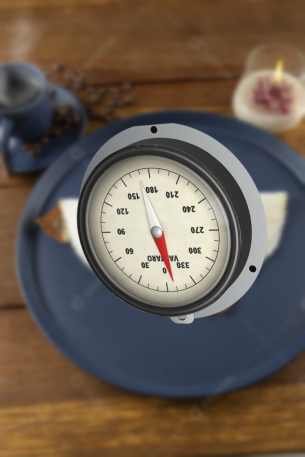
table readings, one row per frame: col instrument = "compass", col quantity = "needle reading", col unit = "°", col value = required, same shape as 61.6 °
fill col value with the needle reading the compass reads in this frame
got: 350 °
